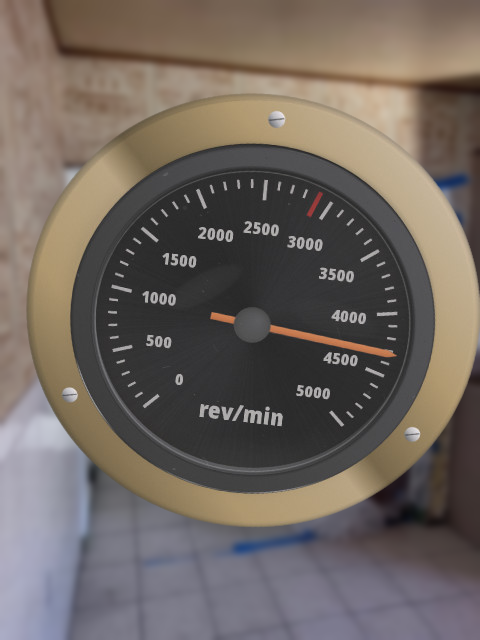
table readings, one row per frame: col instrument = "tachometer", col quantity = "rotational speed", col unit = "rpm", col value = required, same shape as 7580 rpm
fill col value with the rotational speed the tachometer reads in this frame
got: 4300 rpm
